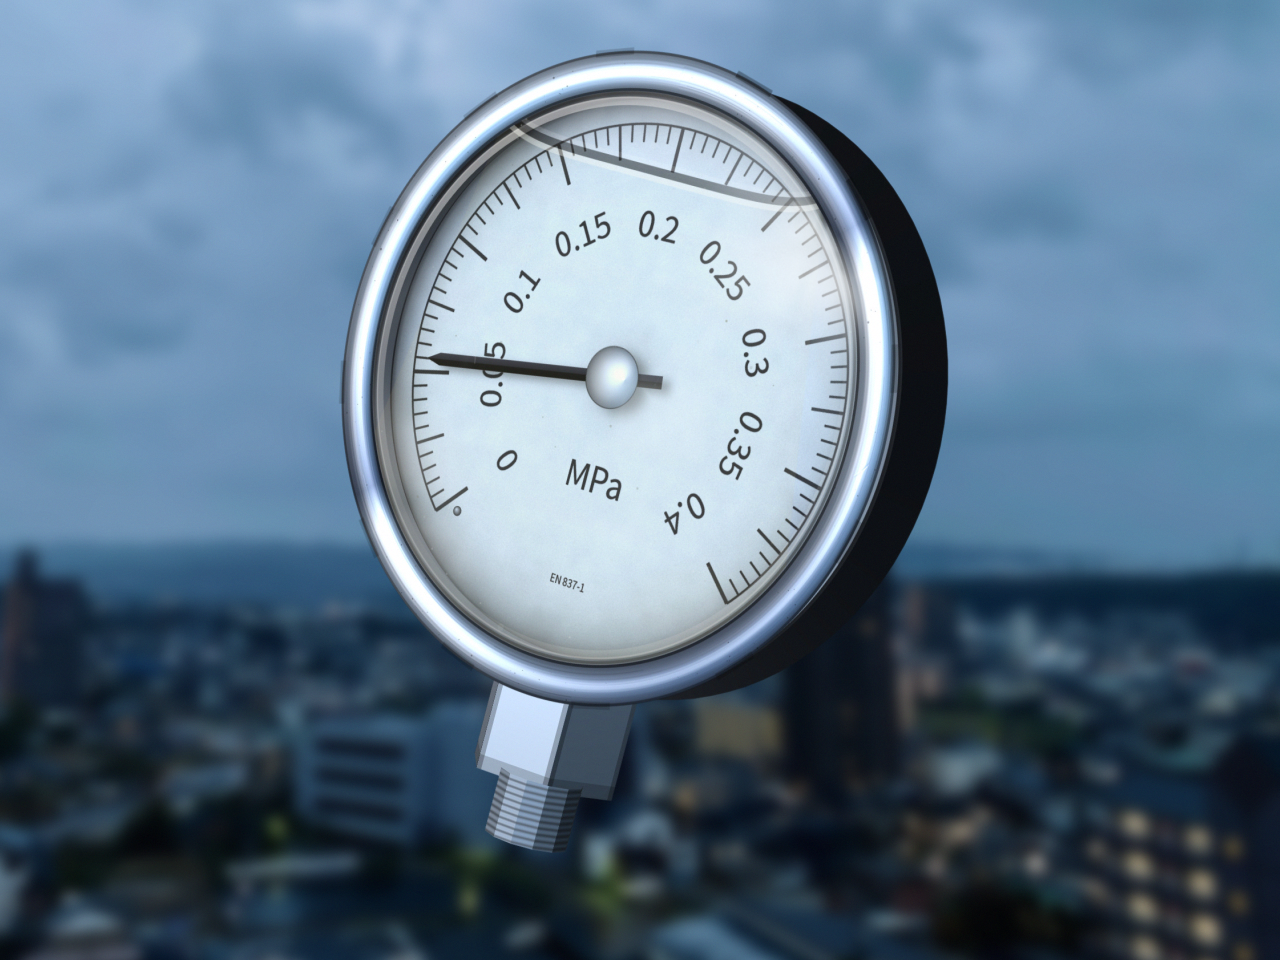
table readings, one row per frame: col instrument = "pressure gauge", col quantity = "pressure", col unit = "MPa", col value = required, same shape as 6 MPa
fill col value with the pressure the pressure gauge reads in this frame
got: 0.055 MPa
